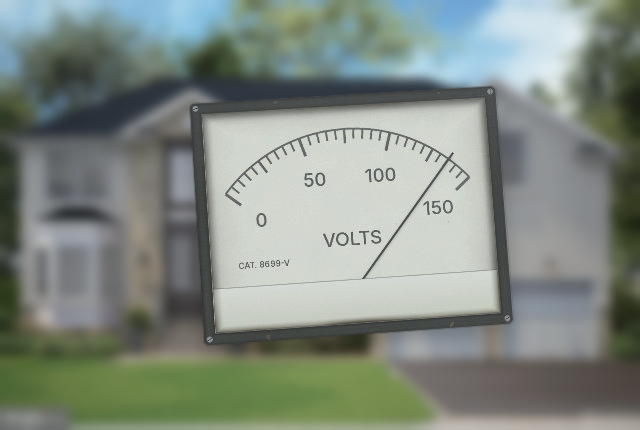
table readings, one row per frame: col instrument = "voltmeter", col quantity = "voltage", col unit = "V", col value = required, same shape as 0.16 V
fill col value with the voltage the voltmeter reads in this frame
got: 135 V
